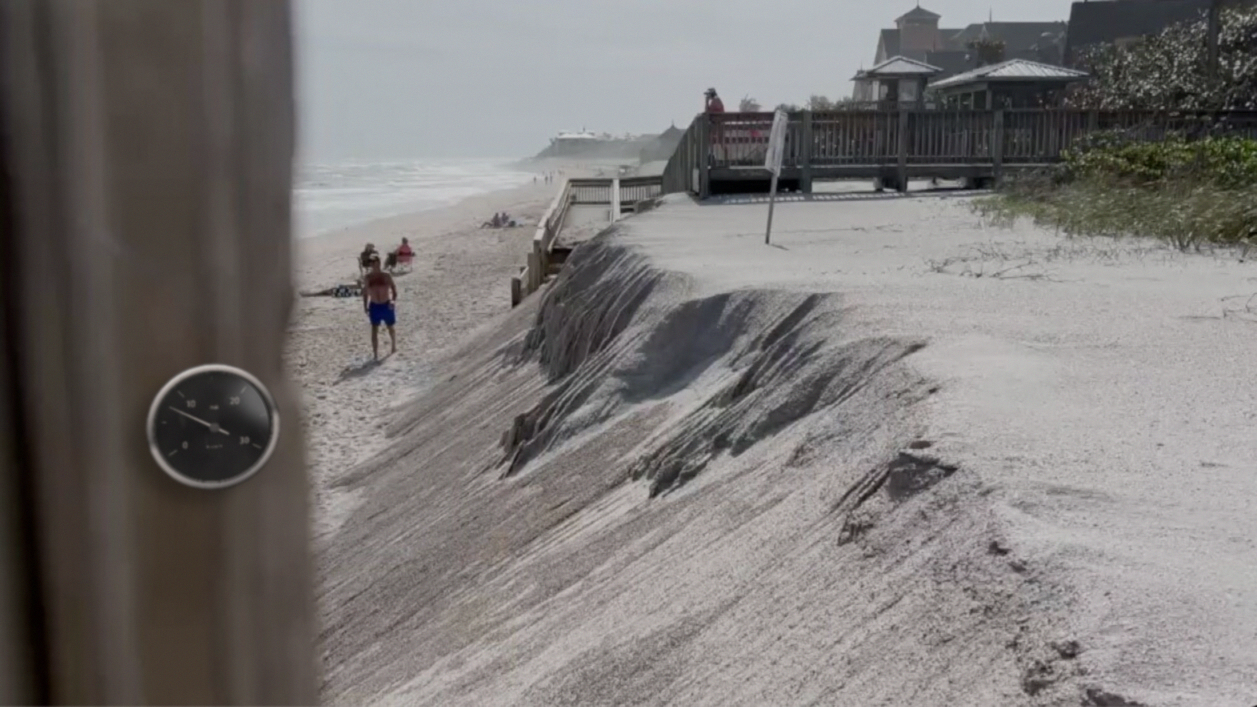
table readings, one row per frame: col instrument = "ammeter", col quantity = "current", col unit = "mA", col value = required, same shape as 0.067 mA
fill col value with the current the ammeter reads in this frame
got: 7.5 mA
